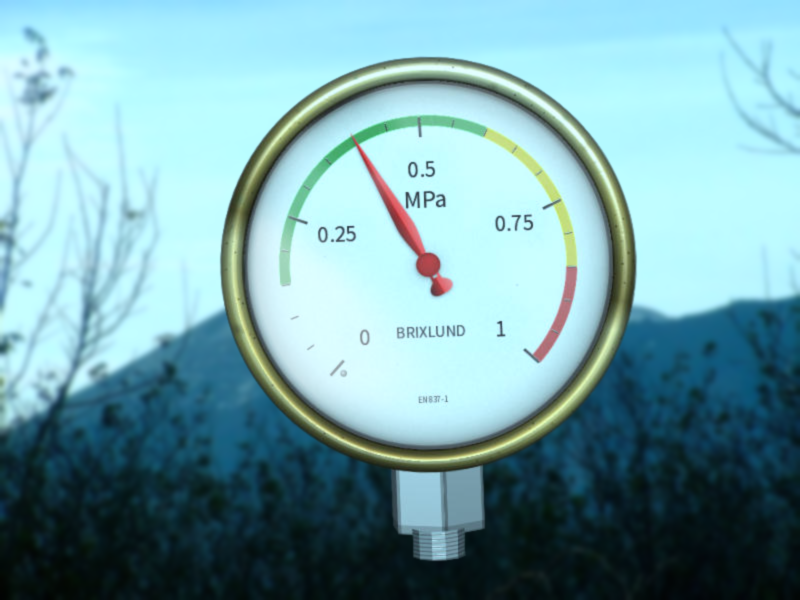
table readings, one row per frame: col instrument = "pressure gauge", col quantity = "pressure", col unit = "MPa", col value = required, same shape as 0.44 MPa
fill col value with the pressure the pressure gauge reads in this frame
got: 0.4 MPa
